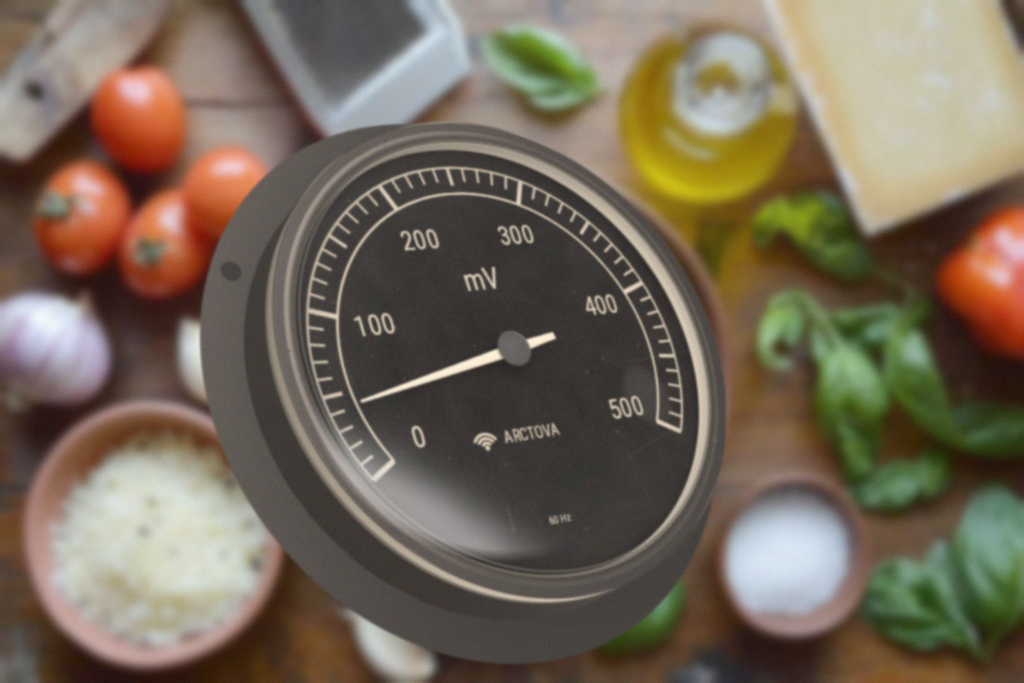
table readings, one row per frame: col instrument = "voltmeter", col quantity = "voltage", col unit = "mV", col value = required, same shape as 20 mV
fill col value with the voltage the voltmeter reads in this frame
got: 40 mV
